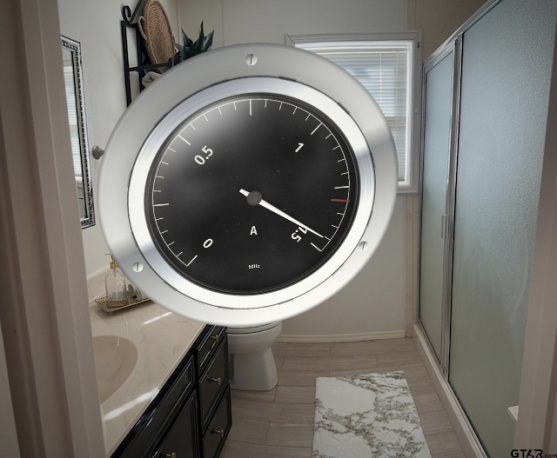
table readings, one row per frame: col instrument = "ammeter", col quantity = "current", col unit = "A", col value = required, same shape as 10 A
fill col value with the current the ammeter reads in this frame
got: 1.45 A
